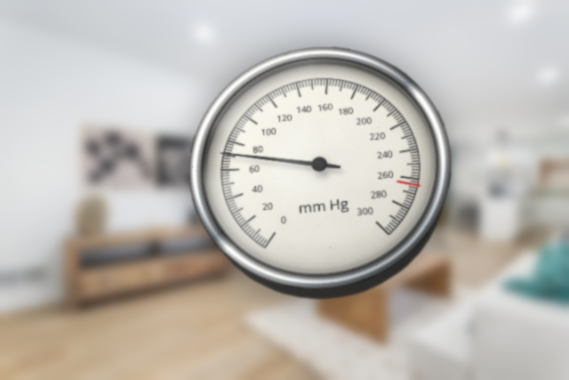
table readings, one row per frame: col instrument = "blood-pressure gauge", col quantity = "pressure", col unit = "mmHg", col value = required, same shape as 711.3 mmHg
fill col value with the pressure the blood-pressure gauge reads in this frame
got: 70 mmHg
